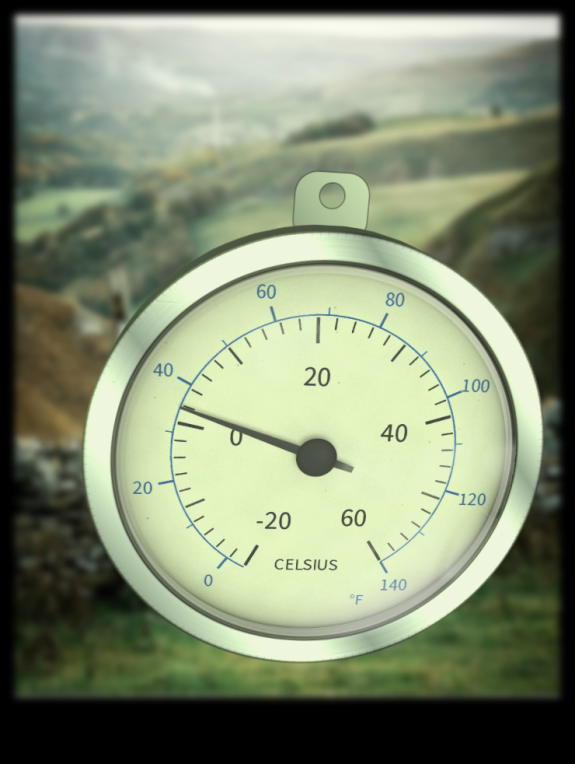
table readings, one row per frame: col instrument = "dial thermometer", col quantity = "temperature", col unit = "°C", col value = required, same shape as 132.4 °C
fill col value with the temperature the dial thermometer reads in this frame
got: 2 °C
